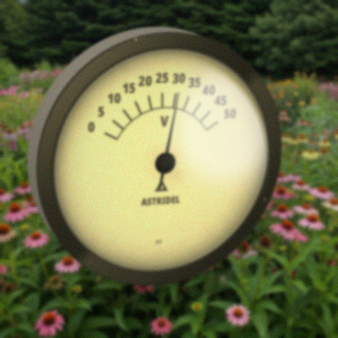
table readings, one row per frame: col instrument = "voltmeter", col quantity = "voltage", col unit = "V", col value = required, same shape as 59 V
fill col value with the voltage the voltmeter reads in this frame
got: 30 V
